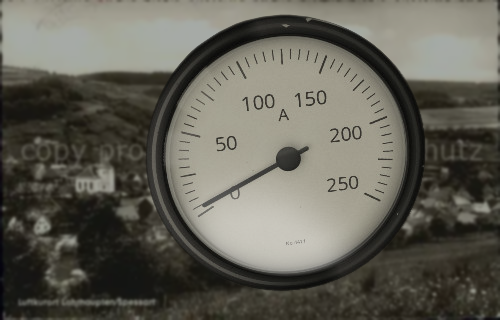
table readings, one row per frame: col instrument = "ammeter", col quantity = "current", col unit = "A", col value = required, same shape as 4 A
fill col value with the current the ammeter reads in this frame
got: 5 A
